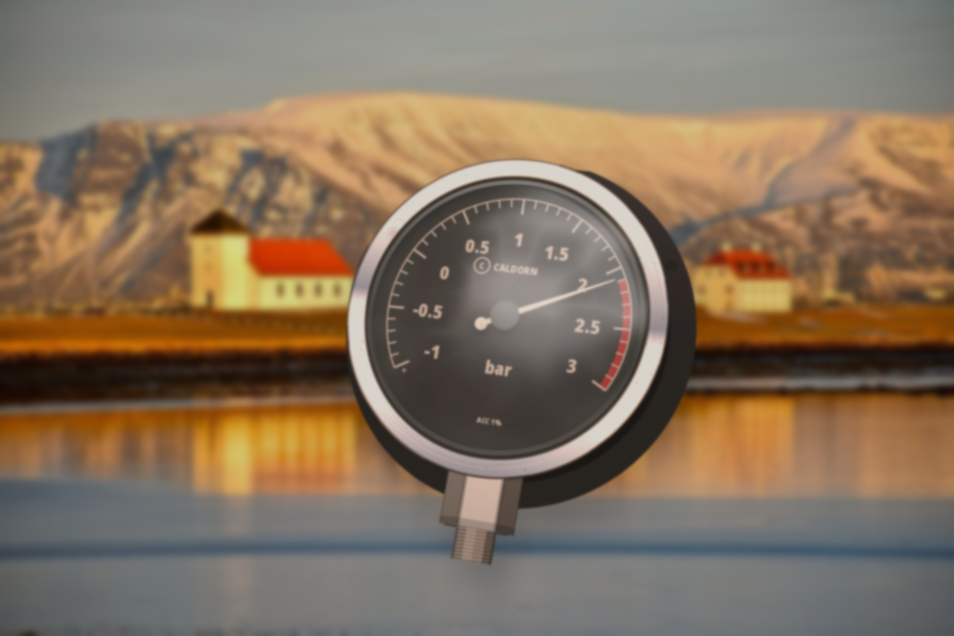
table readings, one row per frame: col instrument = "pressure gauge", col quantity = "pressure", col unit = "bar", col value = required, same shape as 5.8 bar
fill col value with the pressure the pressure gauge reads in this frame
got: 2.1 bar
